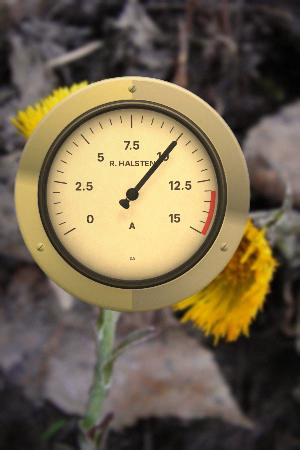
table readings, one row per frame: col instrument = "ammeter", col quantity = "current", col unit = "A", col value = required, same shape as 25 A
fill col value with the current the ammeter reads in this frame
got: 10 A
